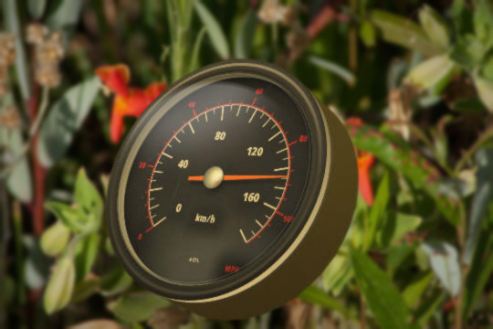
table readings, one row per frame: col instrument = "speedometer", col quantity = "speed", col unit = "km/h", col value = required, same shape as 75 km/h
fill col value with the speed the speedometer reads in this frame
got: 145 km/h
